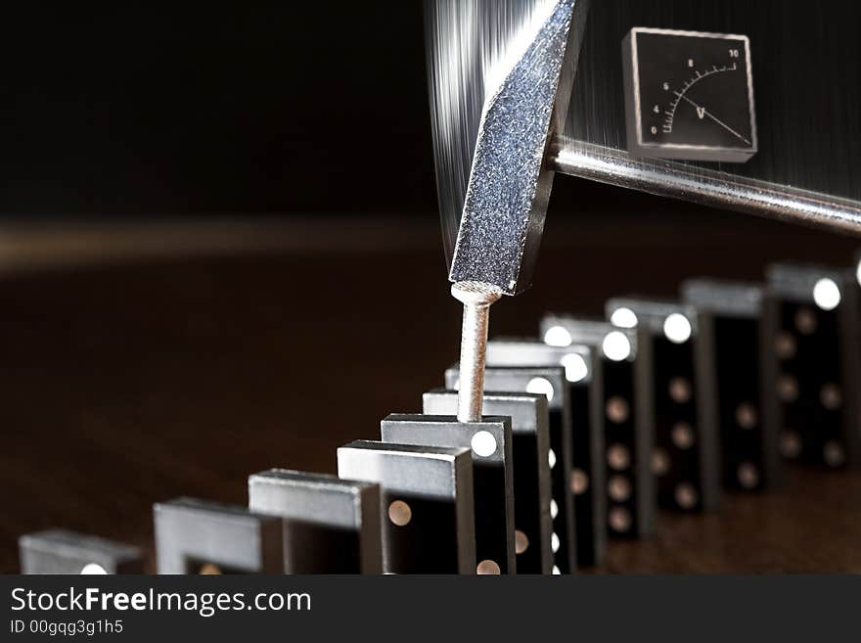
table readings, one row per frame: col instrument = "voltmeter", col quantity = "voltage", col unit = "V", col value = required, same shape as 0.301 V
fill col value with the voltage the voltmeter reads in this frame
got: 6 V
